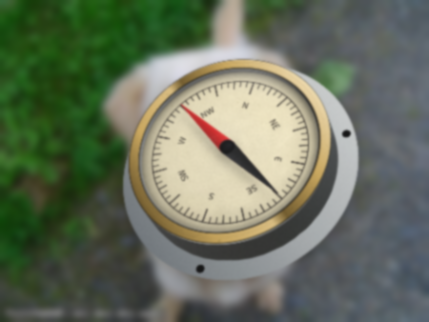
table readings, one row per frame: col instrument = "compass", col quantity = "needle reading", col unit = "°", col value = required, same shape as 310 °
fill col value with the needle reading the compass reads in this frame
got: 300 °
